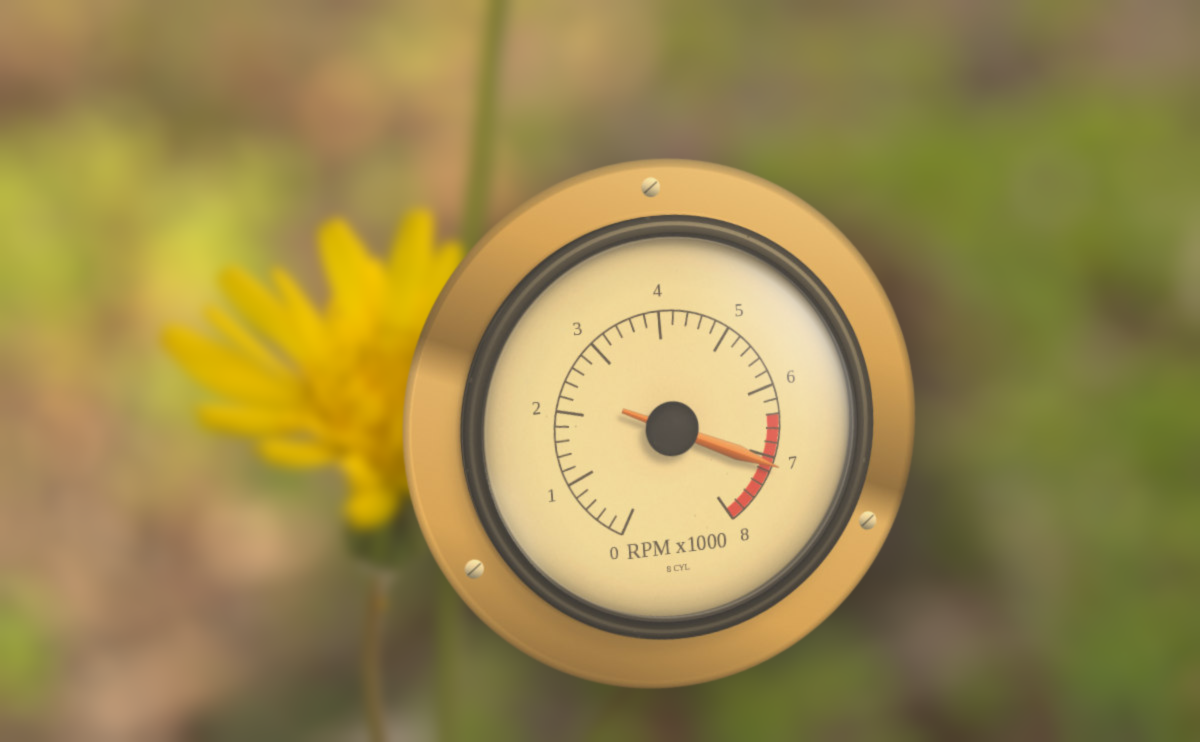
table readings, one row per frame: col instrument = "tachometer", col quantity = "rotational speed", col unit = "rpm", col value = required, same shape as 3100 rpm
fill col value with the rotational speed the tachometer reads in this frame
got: 7100 rpm
